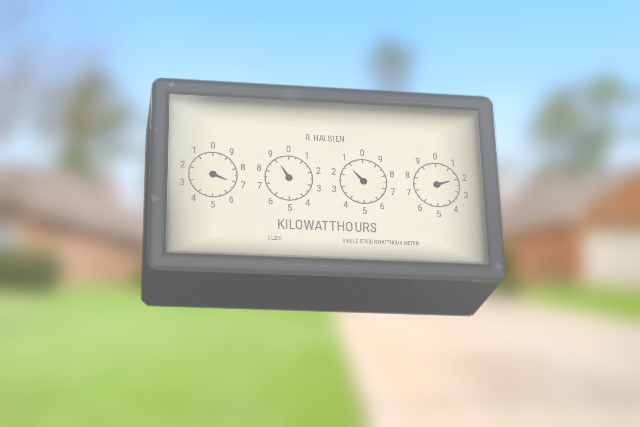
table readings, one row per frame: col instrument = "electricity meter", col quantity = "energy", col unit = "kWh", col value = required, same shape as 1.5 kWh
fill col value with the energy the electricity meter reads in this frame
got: 6912 kWh
